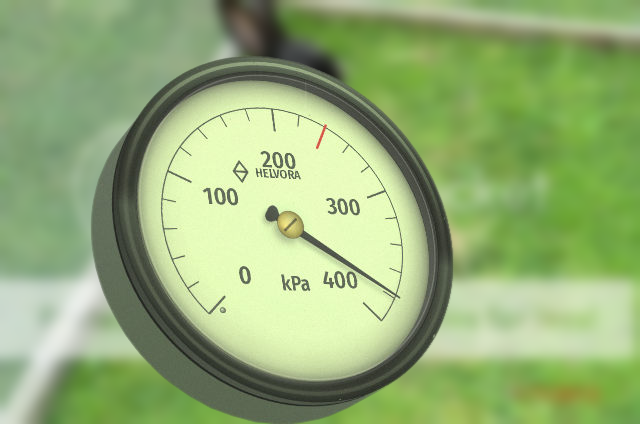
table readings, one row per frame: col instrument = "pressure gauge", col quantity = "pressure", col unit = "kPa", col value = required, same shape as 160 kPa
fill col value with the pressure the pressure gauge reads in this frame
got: 380 kPa
